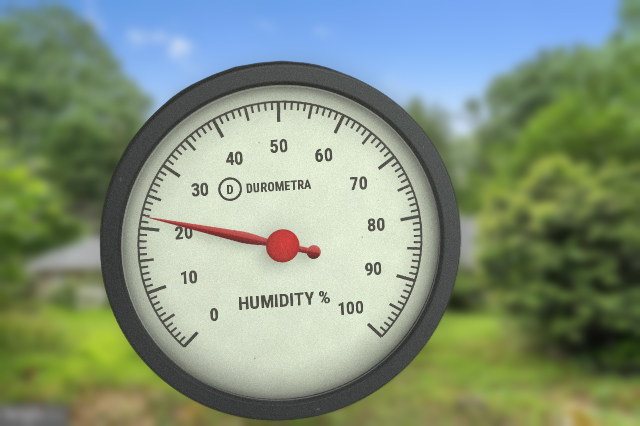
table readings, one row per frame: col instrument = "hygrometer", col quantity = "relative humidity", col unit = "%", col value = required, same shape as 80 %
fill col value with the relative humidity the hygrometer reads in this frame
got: 22 %
